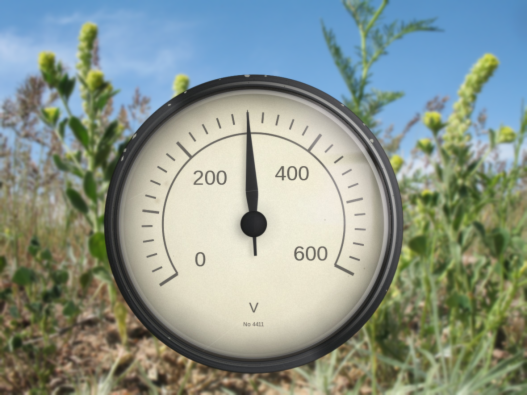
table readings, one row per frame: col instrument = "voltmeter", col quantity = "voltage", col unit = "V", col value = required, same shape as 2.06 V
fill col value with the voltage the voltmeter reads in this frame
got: 300 V
